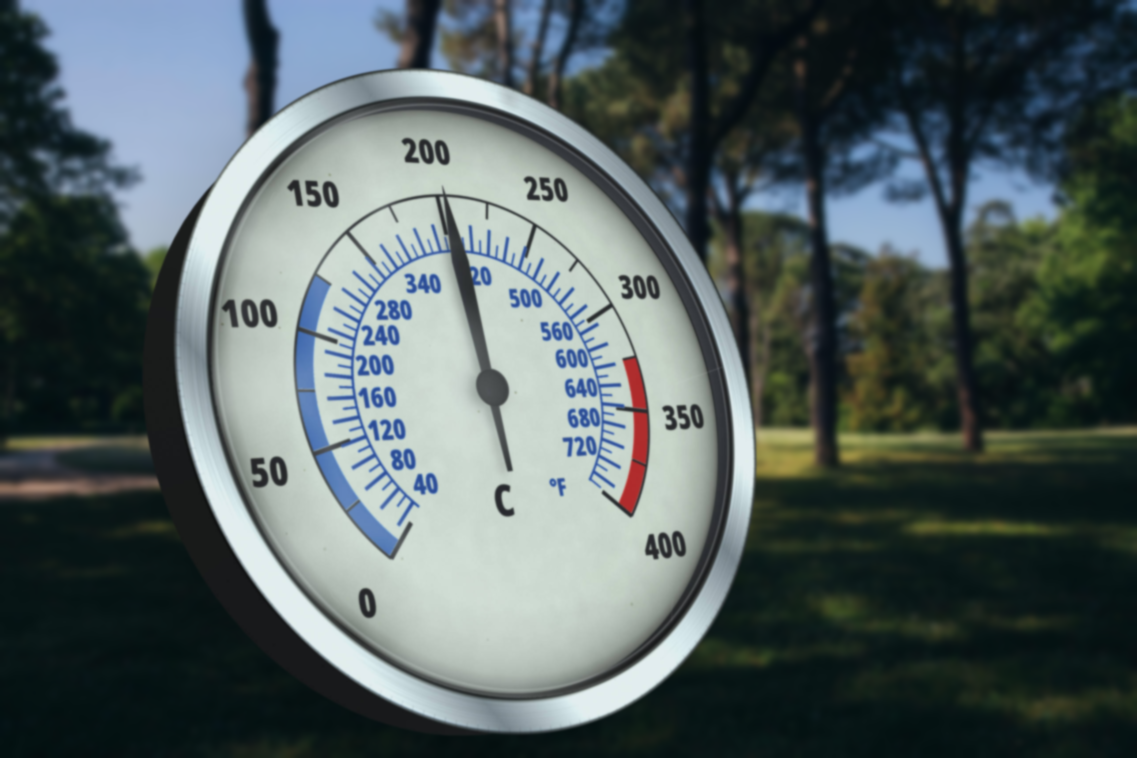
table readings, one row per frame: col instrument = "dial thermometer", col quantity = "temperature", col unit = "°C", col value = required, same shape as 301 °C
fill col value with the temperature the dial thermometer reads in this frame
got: 200 °C
